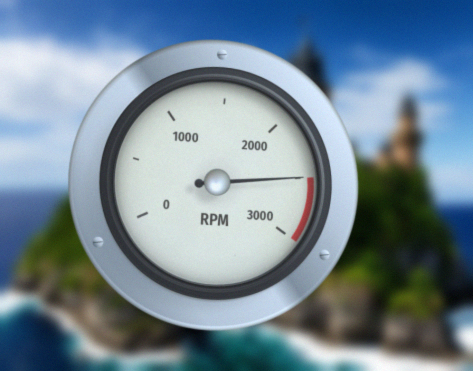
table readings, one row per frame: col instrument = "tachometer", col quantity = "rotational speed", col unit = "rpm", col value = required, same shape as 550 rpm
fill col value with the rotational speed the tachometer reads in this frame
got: 2500 rpm
